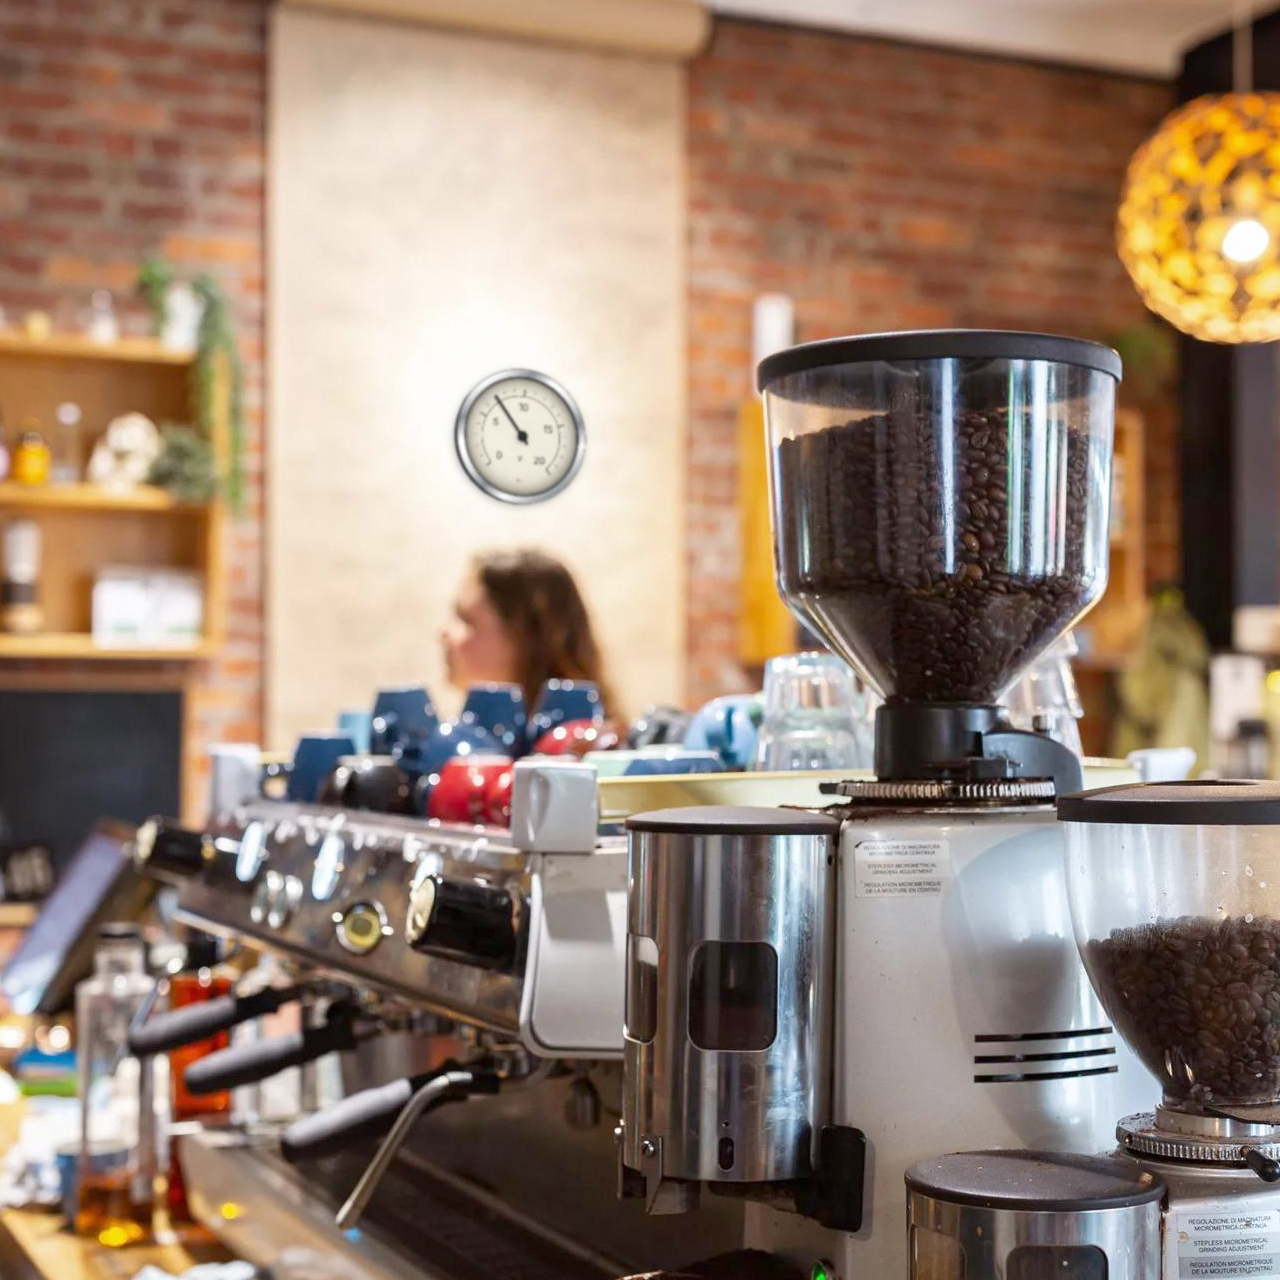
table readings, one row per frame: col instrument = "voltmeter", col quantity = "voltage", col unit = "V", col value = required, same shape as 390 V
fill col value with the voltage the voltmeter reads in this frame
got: 7 V
